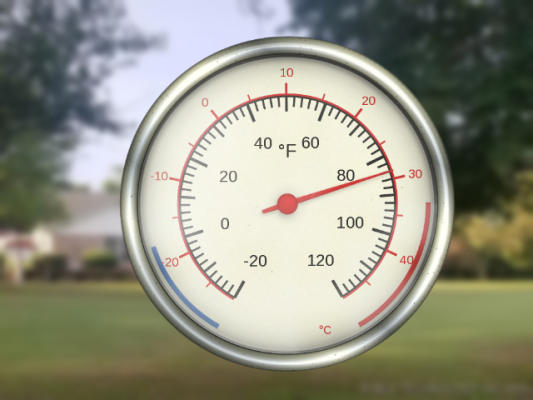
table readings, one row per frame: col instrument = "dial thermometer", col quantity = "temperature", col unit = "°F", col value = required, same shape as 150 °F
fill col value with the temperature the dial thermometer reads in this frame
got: 84 °F
